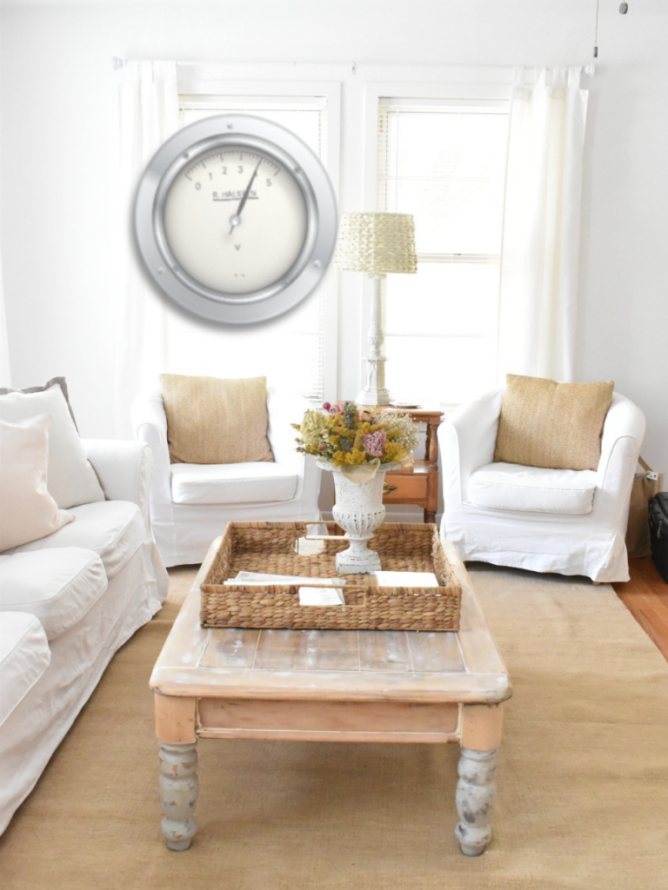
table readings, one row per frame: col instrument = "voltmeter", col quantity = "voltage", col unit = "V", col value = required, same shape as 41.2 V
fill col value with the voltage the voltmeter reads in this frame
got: 4 V
